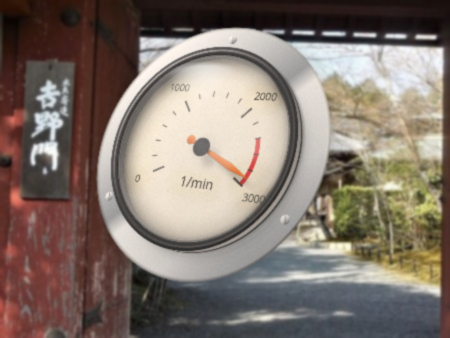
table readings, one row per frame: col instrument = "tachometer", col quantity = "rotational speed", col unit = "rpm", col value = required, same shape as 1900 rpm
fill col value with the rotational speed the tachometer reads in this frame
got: 2900 rpm
